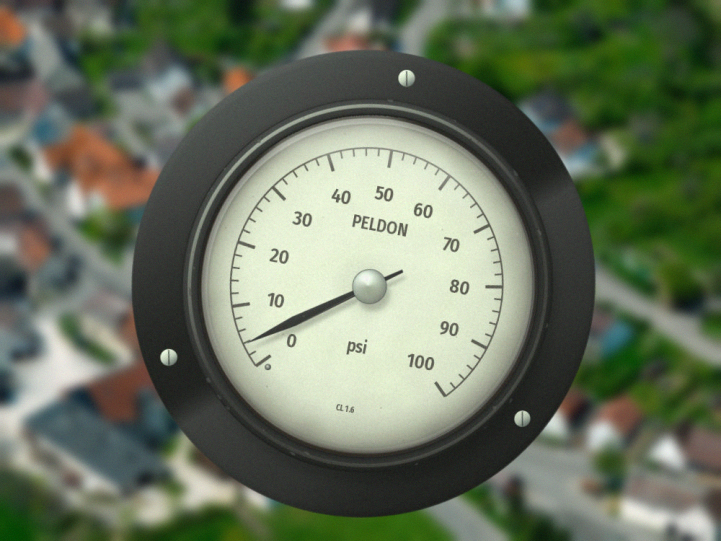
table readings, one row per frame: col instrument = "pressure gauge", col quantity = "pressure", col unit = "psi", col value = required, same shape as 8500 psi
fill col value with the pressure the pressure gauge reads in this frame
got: 4 psi
